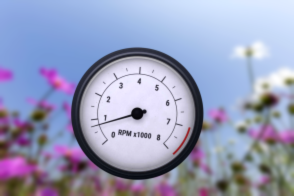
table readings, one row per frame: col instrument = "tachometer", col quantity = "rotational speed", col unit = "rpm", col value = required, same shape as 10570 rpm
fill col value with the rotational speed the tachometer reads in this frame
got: 750 rpm
